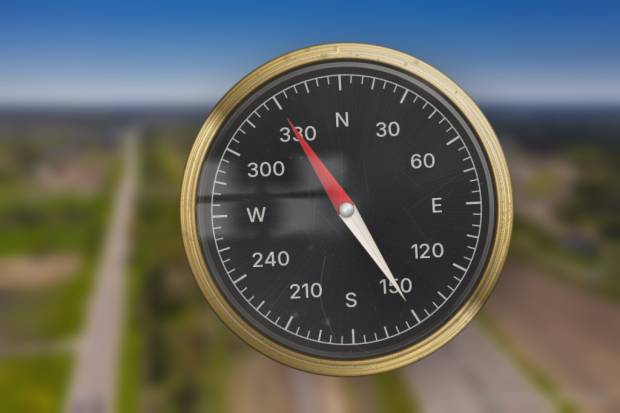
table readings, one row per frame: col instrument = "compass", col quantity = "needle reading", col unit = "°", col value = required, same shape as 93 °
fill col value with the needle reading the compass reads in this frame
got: 330 °
